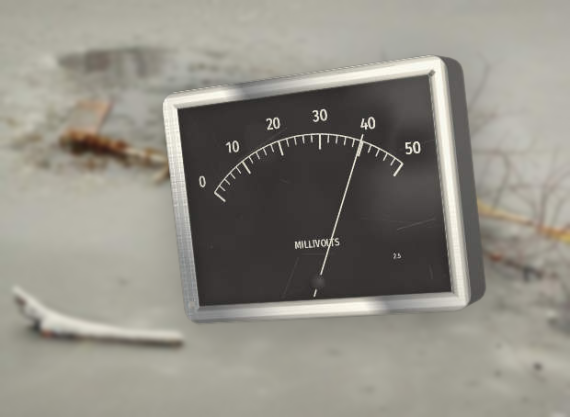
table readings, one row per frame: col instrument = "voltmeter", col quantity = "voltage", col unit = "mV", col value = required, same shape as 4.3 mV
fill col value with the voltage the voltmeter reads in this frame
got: 40 mV
